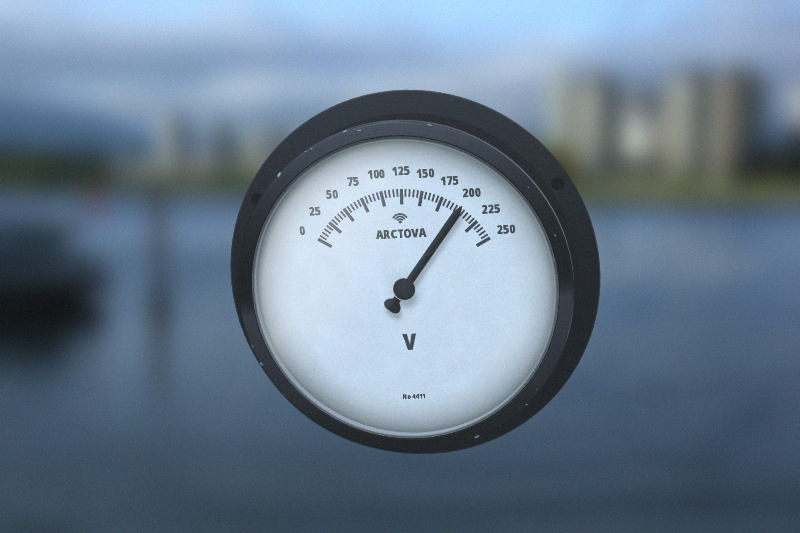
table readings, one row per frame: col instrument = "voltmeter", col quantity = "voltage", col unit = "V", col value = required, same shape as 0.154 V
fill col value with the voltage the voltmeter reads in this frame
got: 200 V
